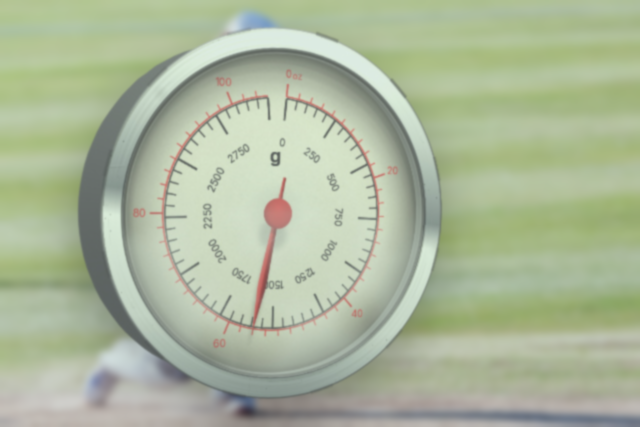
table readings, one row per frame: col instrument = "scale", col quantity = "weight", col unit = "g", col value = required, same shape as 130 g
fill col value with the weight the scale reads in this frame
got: 1600 g
